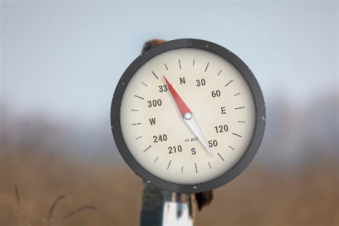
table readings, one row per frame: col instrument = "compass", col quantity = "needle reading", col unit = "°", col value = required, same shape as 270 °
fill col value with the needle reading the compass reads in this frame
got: 337.5 °
